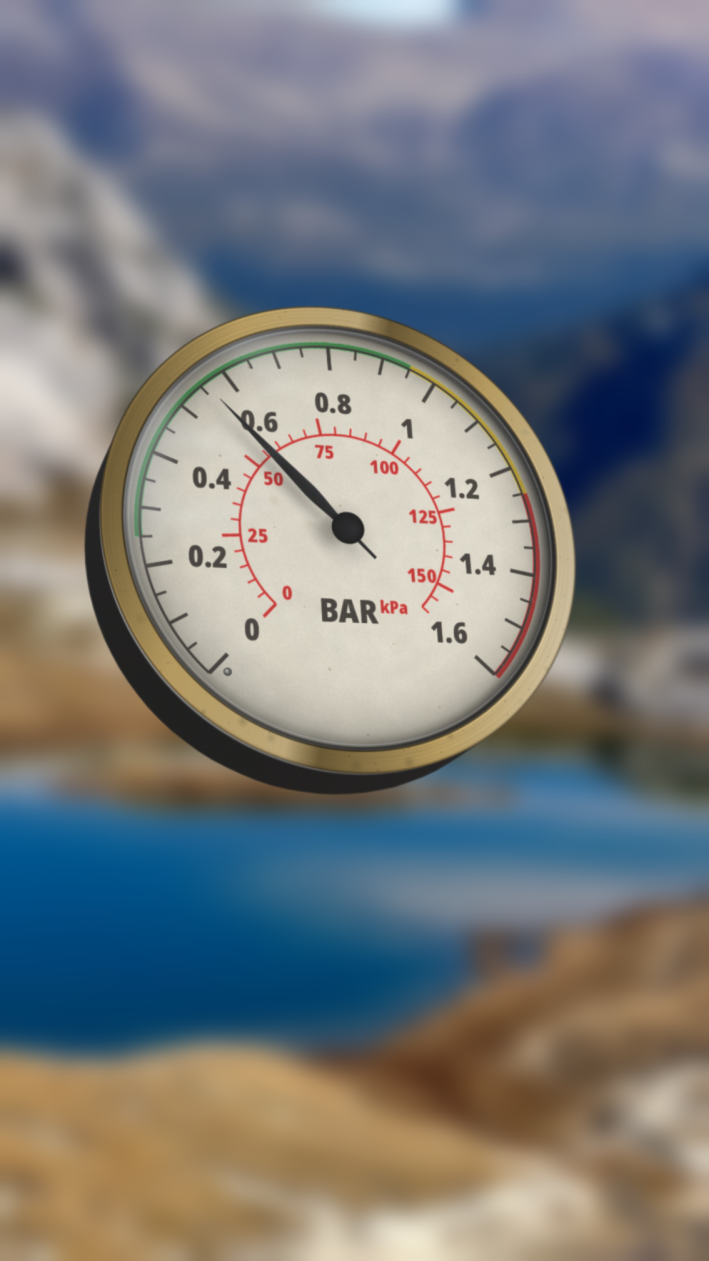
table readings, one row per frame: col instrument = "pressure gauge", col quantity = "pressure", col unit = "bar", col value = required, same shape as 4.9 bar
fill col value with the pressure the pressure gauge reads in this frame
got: 0.55 bar
